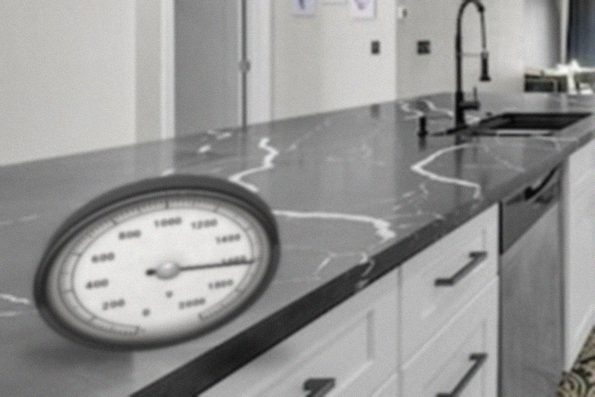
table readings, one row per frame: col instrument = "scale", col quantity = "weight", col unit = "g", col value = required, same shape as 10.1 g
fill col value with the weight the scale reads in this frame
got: 1600 g
